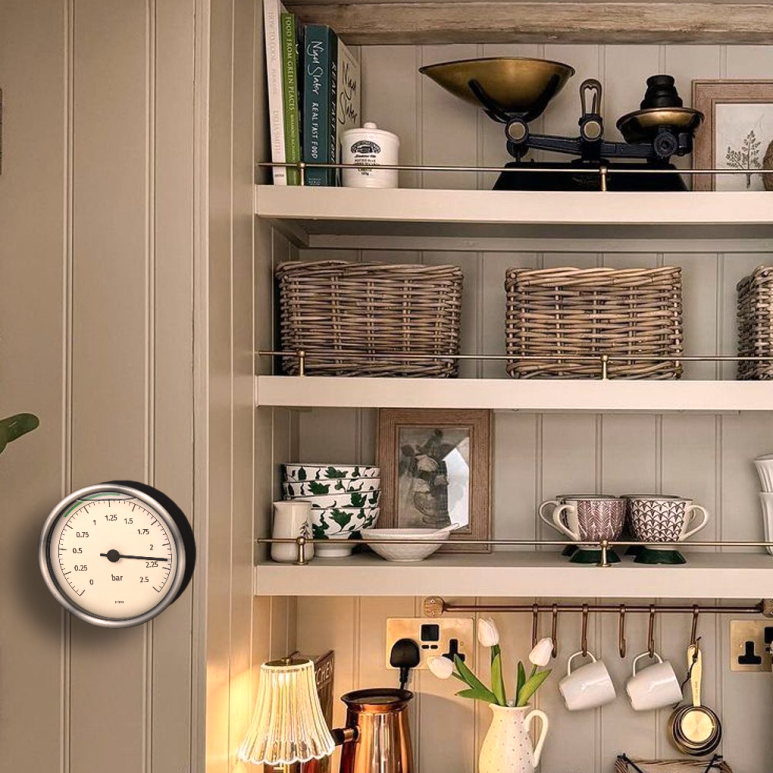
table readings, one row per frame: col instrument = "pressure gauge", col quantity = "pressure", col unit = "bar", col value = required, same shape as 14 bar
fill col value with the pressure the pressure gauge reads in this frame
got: 2.15 bar
